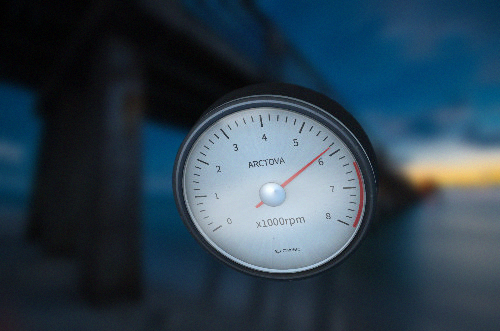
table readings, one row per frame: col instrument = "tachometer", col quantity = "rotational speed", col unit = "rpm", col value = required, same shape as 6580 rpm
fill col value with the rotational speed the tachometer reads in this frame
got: 5800 rpm
